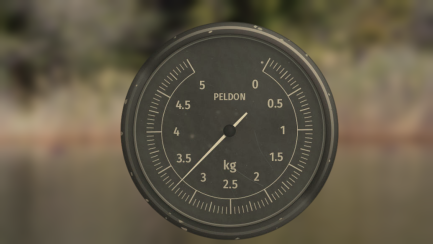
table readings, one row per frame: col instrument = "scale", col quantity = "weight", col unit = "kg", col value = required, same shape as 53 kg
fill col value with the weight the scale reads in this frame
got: 3.25 kg
